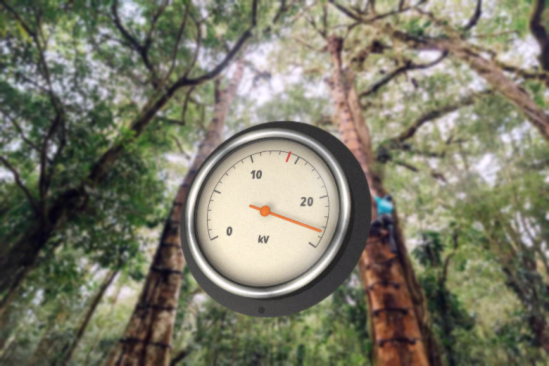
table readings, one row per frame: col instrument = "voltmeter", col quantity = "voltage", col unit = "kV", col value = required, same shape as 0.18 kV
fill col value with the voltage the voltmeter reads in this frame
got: 23.5 kV
